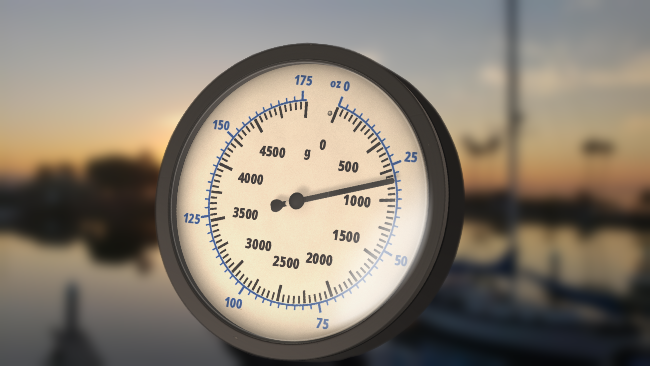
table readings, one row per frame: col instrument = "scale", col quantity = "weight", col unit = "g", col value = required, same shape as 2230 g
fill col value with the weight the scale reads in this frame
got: 850 g
